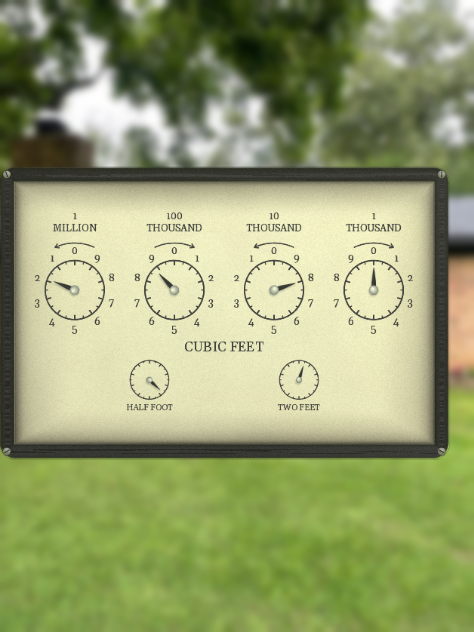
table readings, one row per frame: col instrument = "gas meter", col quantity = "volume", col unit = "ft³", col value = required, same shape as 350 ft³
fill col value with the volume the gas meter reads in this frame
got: 188000 ft³
